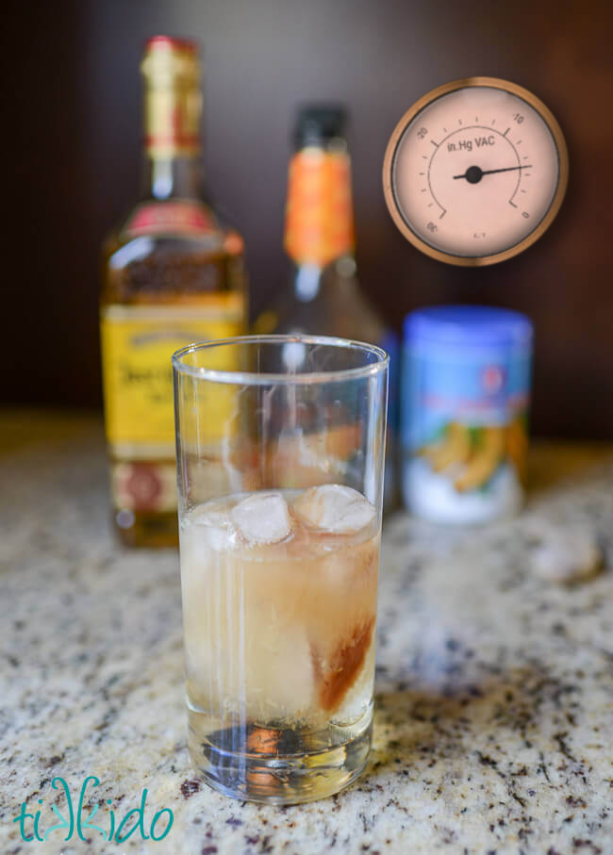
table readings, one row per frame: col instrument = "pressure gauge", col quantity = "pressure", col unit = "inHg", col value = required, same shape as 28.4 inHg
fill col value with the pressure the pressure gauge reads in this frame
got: -5 inHg
